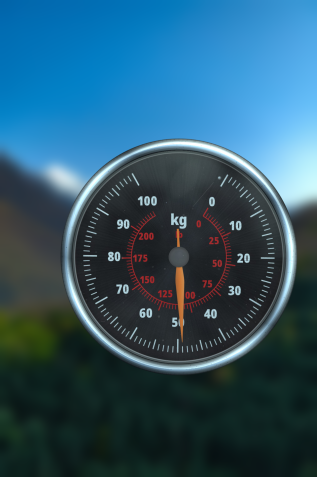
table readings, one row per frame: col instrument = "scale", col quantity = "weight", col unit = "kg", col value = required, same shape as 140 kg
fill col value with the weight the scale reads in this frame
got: 49 kg
